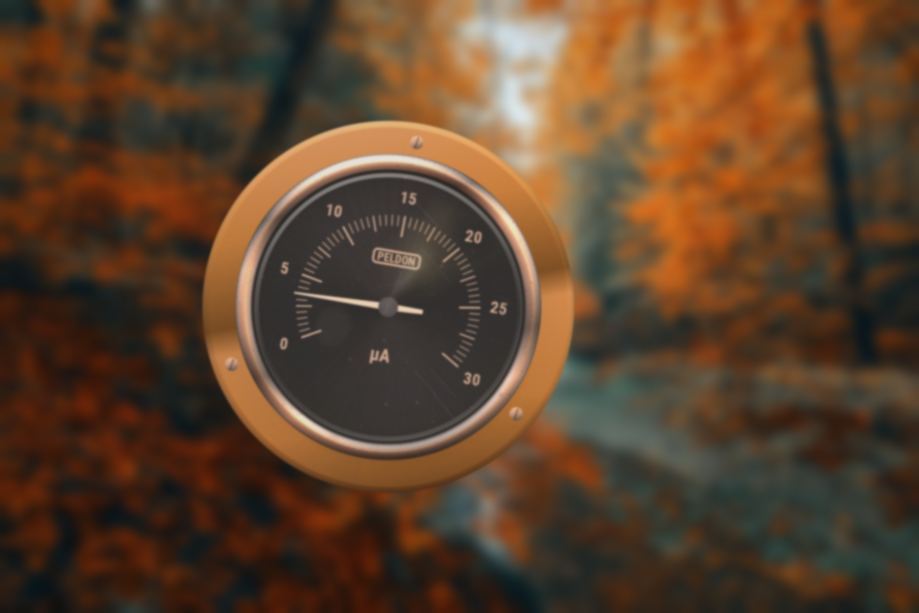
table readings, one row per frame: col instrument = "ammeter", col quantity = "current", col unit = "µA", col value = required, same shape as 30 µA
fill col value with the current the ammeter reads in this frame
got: 3.5 µA
